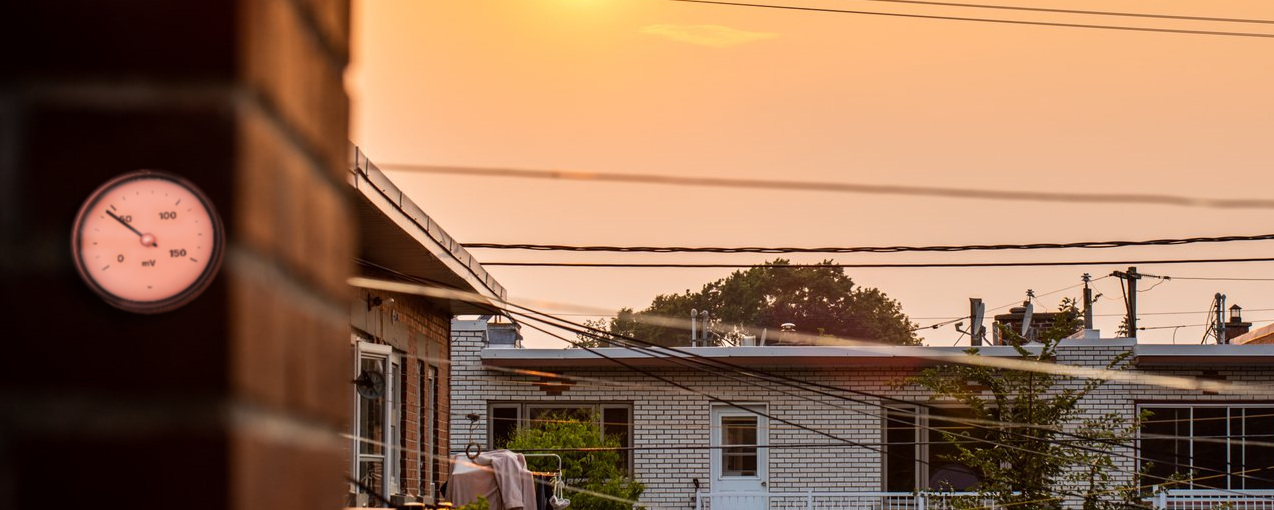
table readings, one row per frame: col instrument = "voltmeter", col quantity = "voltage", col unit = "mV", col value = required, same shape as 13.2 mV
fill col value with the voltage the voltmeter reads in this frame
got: 45 mV
